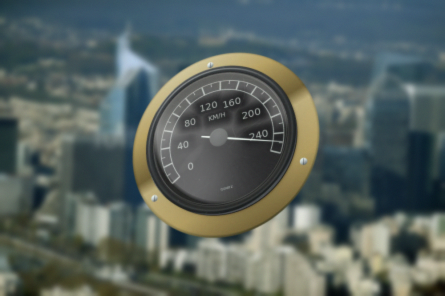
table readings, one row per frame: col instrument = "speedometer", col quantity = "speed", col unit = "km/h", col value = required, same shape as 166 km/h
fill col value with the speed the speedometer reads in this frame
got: 250 km/h
